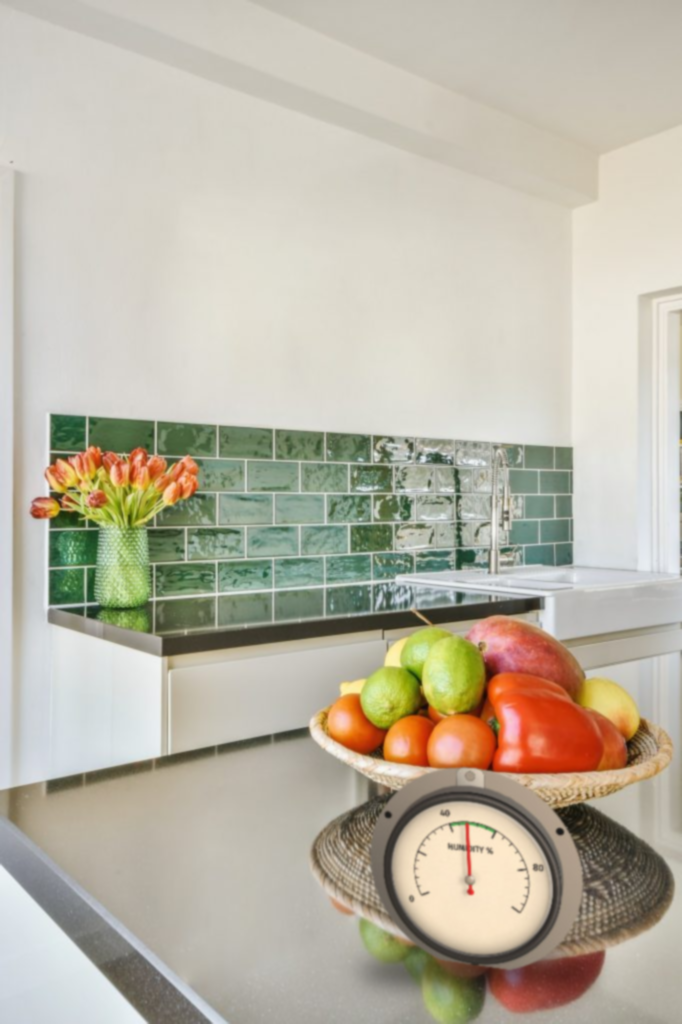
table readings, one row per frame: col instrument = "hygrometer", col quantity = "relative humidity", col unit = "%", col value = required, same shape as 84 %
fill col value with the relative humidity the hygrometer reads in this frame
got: 48 %
